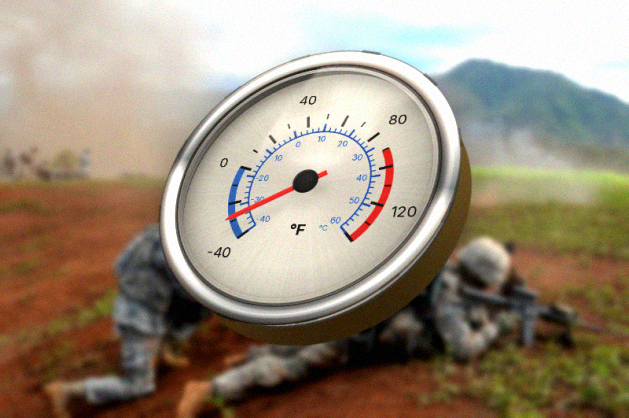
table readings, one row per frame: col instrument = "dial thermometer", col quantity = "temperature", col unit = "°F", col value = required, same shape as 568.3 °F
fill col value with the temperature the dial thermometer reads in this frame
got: -30 °F
